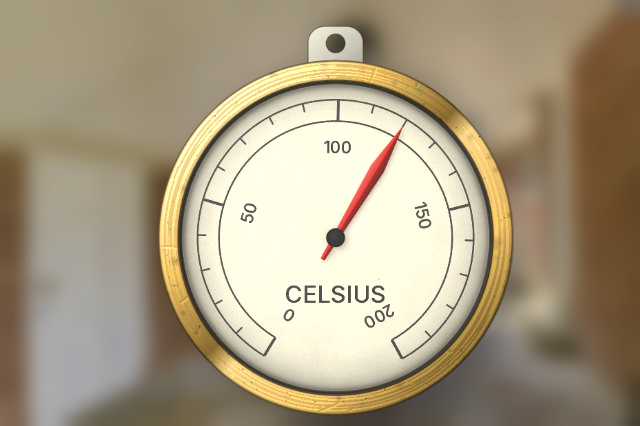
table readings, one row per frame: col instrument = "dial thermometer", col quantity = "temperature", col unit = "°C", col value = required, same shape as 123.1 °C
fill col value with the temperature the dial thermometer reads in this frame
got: 120 °C
